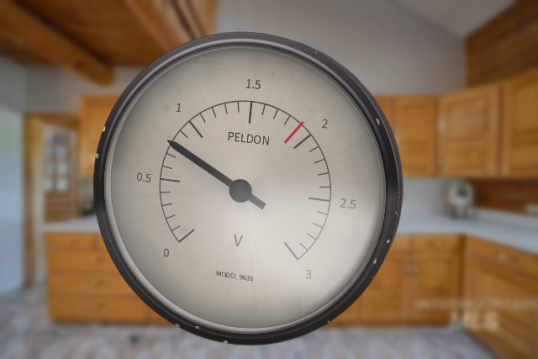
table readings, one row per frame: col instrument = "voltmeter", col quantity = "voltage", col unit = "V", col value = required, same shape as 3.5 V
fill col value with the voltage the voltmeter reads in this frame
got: 0.8 V
